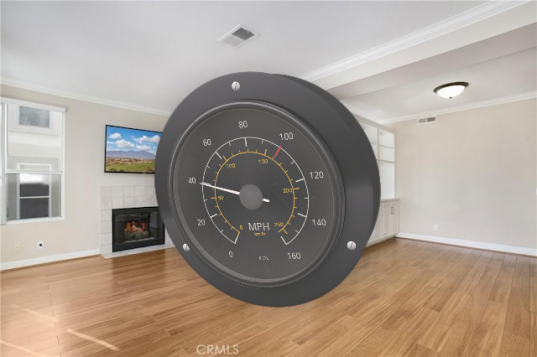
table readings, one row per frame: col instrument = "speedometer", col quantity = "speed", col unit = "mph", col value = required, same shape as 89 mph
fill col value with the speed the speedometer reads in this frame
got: 40 mph
